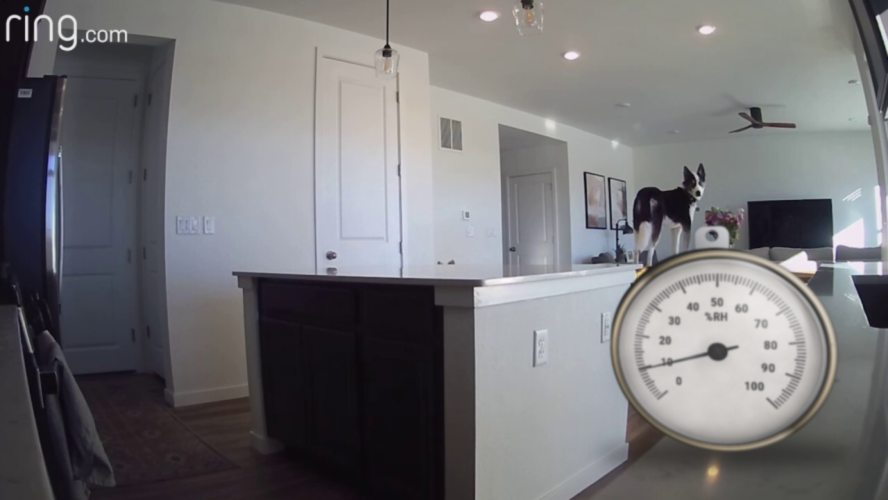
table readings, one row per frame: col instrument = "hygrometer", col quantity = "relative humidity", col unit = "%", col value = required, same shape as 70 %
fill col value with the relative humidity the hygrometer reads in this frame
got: 10 %
